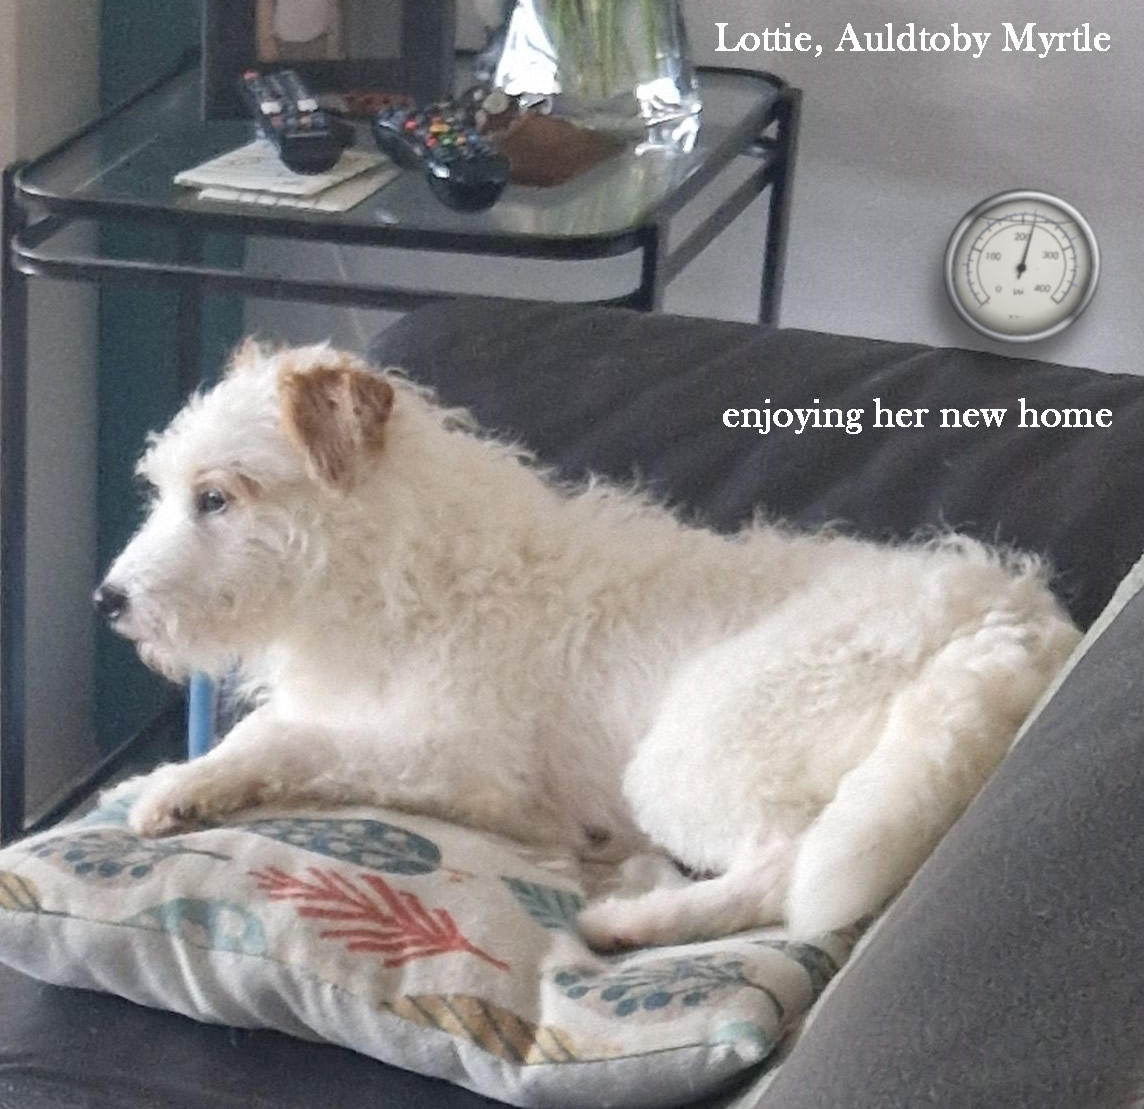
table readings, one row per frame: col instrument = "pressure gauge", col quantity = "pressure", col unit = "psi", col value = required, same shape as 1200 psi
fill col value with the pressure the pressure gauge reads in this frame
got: 220 psi
